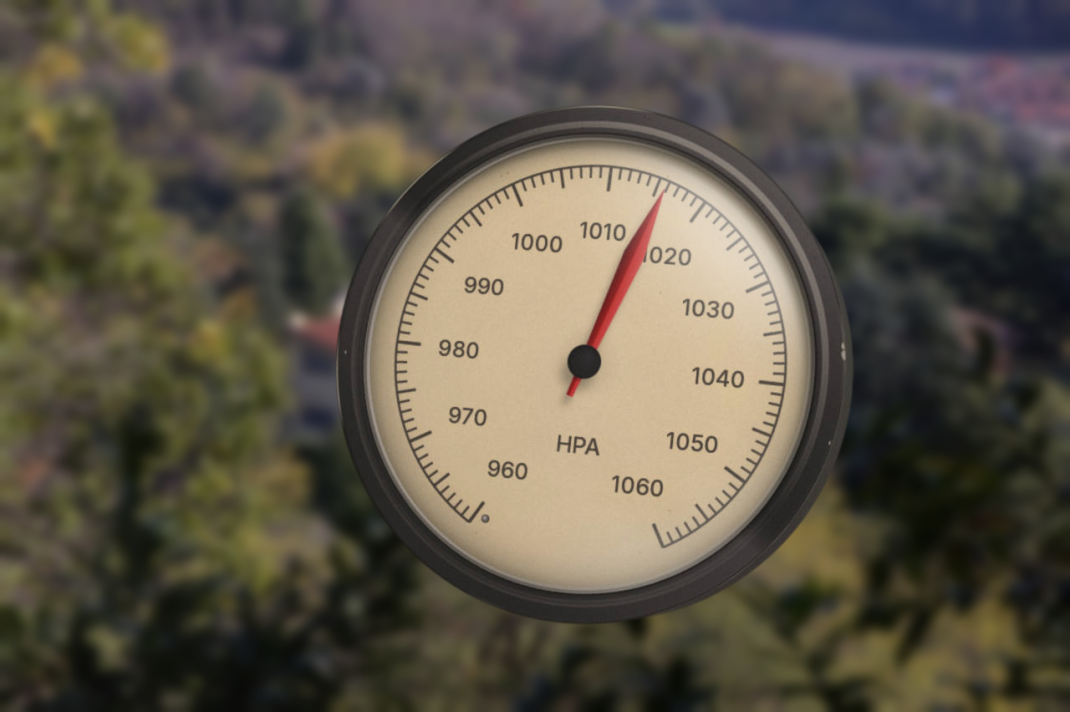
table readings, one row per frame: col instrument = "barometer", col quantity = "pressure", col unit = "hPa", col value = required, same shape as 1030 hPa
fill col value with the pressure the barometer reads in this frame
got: 1016 hPa
